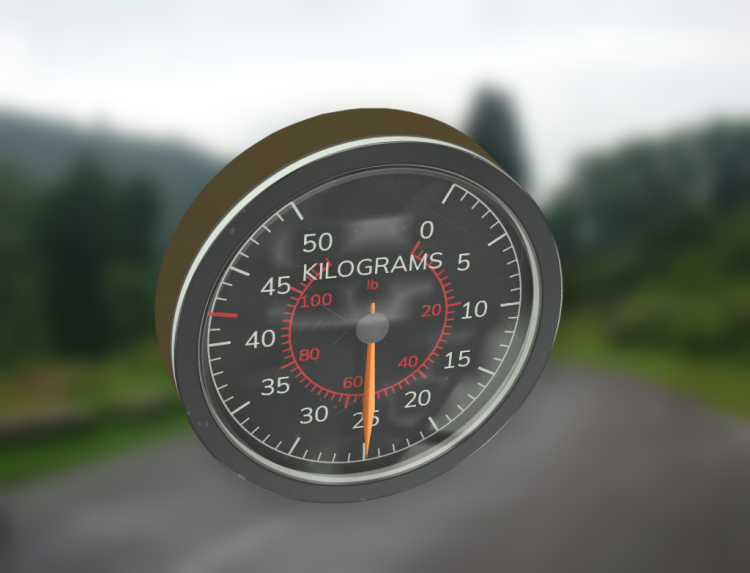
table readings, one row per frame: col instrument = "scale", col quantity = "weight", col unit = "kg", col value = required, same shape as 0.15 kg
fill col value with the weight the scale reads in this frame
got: 25 kg
